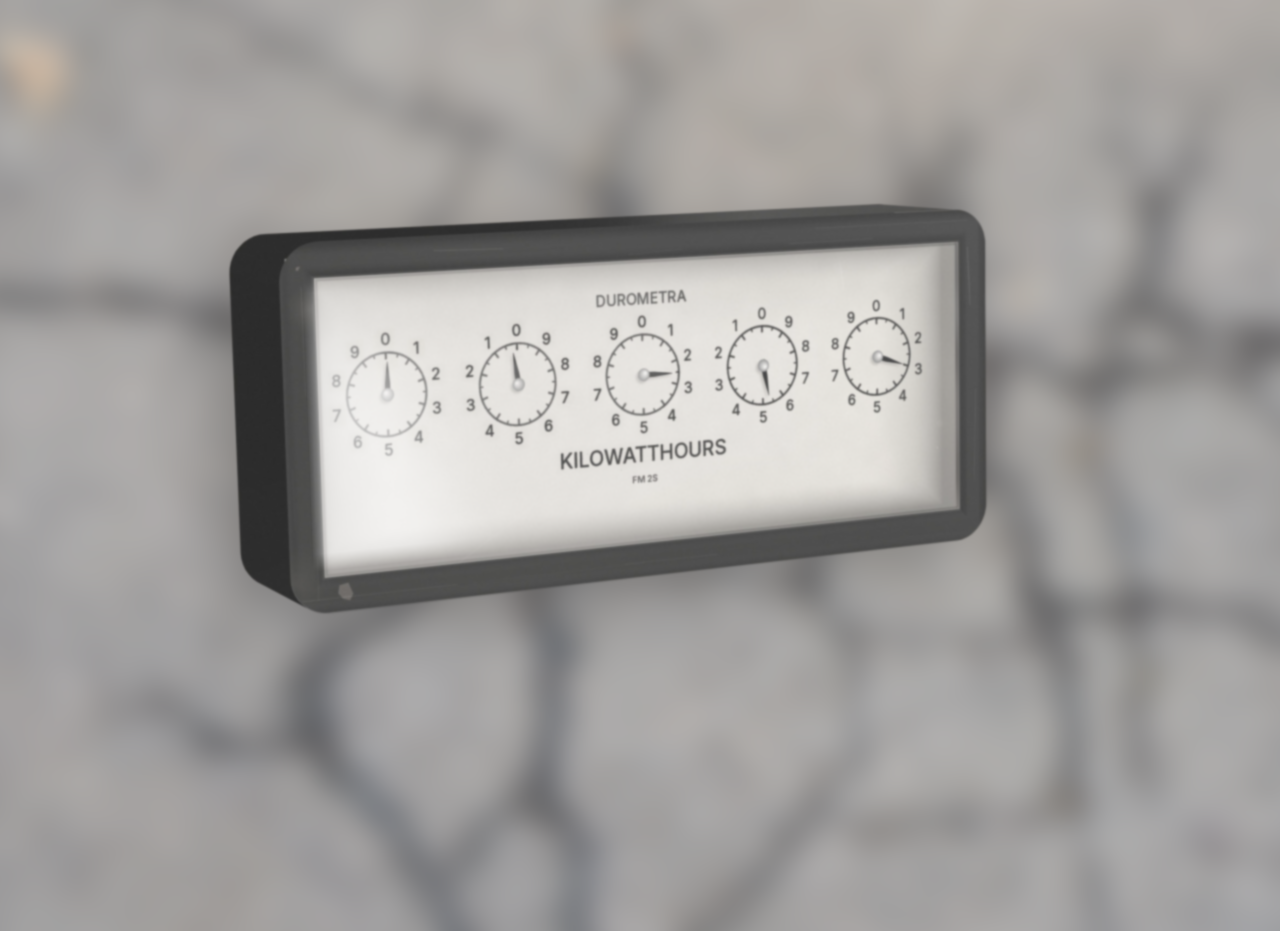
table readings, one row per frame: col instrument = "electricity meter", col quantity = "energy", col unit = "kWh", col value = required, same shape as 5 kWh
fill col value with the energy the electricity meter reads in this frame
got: 253 kWh
